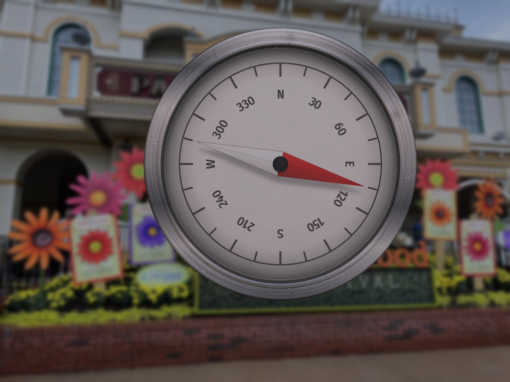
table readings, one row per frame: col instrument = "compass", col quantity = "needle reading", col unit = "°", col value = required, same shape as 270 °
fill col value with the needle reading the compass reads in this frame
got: 105 °
